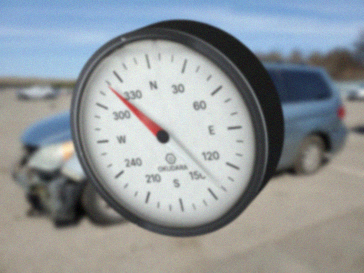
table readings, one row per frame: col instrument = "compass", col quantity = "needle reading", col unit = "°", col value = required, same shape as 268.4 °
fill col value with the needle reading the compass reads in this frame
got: 320 °
